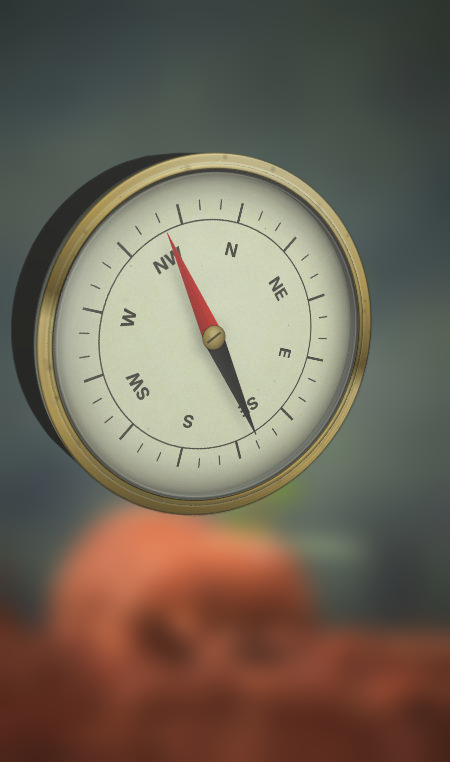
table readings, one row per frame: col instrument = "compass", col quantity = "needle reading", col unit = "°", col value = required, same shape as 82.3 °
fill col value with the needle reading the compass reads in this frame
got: 320 °
